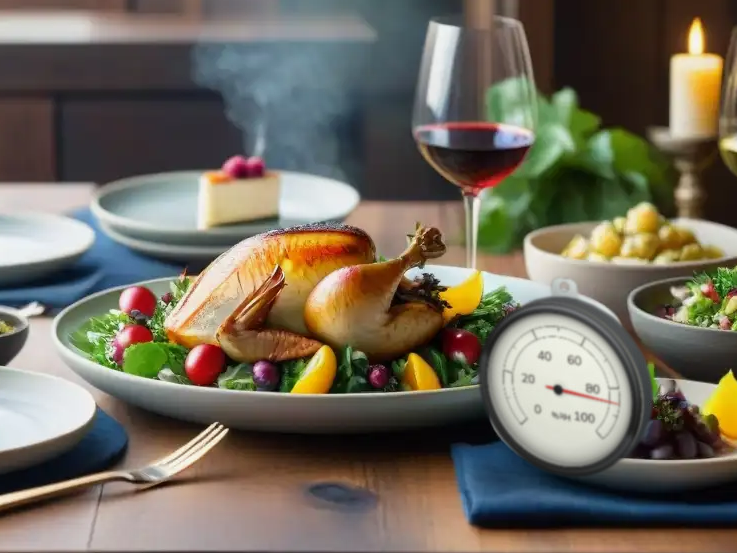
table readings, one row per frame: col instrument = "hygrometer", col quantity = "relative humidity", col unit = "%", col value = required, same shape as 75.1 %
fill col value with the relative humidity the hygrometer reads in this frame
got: 85 %
